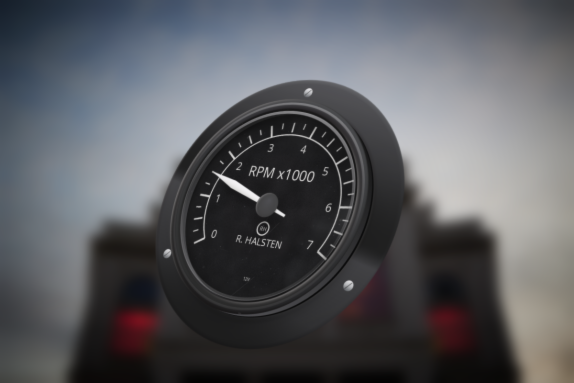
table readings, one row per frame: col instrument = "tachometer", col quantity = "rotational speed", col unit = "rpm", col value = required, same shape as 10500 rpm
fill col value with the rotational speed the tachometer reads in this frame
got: 1500 rpm
